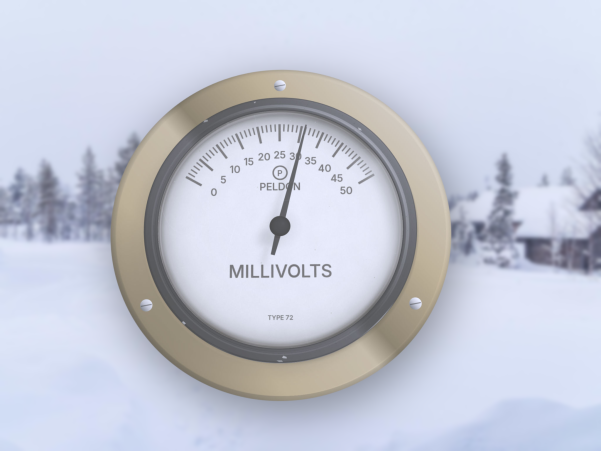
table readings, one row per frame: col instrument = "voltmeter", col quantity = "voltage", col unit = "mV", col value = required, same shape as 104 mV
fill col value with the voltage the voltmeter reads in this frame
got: 31 mV
